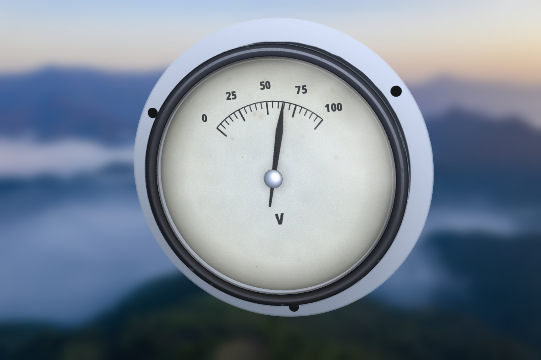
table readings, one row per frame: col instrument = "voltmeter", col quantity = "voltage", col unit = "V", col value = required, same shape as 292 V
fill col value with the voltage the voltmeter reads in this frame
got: 65 V
